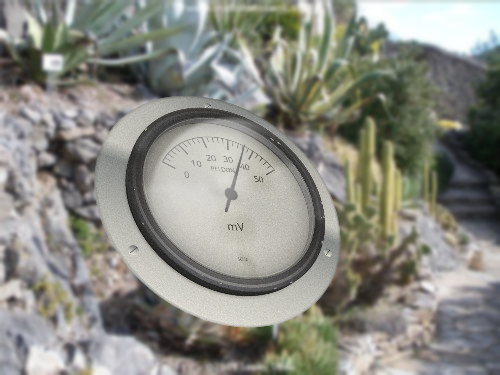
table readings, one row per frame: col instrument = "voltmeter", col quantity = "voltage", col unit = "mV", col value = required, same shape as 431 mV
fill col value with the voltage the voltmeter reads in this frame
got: 36 mV
